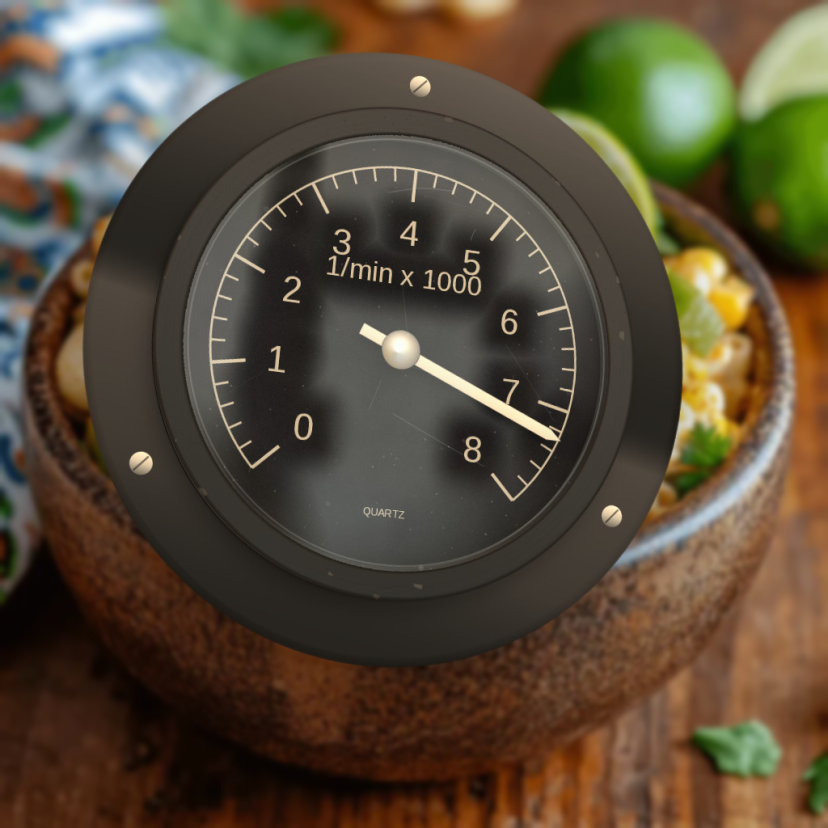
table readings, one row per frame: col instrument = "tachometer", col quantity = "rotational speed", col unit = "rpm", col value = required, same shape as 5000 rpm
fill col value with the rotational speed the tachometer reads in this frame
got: 7300 rpm
